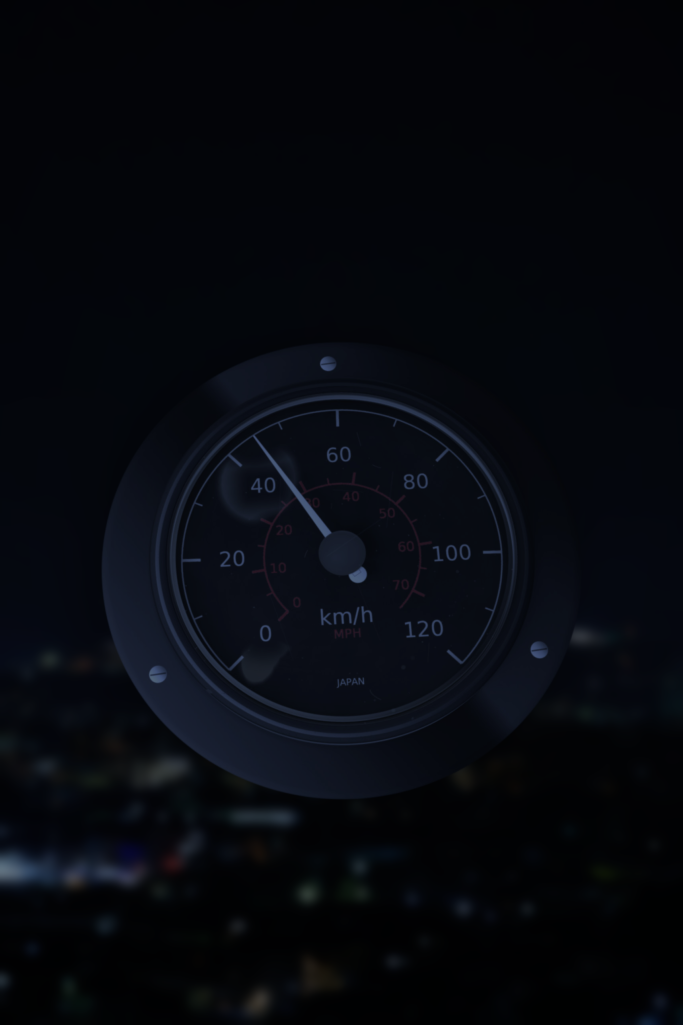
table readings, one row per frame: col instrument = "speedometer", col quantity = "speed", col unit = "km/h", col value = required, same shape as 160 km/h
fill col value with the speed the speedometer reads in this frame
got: 45 km/h
